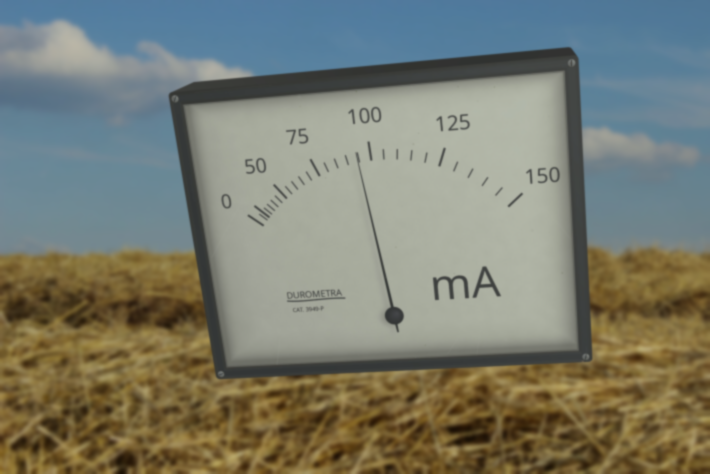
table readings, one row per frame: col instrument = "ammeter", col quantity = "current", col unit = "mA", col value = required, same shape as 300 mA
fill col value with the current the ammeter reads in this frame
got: 95 mA
